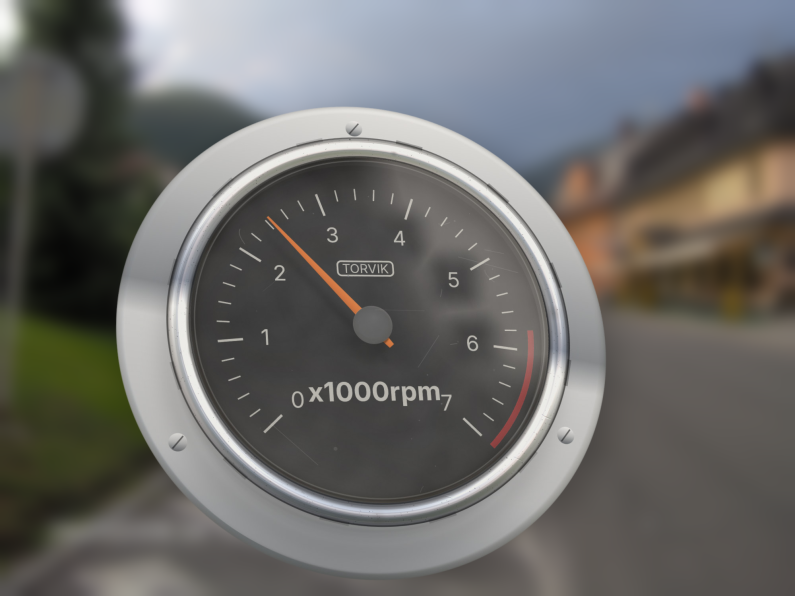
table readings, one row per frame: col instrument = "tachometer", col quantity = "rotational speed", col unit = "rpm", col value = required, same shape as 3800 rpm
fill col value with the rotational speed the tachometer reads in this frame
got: 2400 rpm
